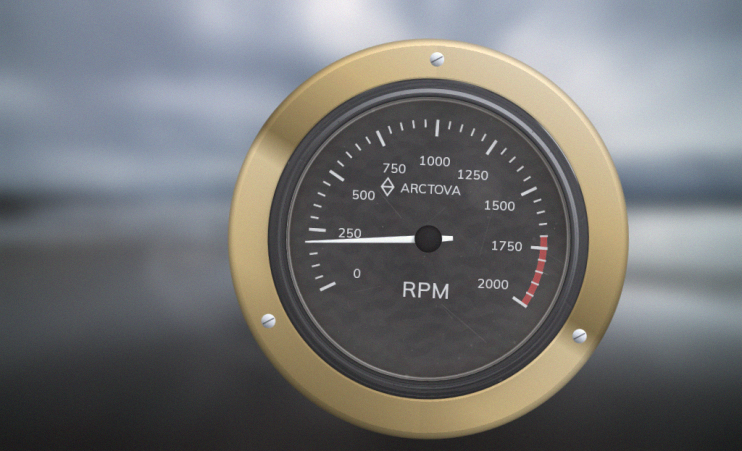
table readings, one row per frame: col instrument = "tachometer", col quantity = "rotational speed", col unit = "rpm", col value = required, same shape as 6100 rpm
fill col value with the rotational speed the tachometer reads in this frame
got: 200 rpm
